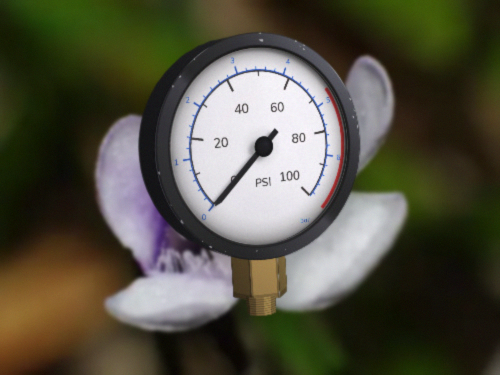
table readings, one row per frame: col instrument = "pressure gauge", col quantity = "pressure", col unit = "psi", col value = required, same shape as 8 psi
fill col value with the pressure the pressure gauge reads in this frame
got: 0 psi
